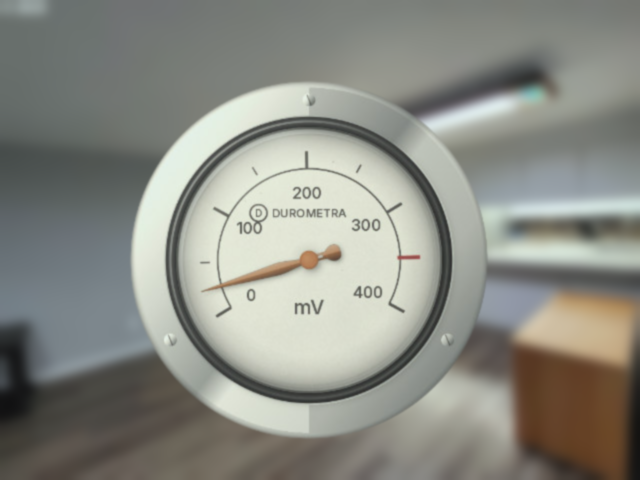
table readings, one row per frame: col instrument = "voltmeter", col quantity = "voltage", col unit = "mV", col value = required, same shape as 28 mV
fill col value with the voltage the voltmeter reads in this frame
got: 25 mV
